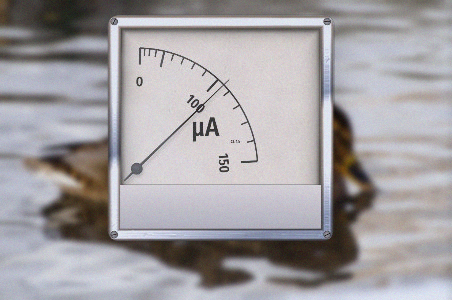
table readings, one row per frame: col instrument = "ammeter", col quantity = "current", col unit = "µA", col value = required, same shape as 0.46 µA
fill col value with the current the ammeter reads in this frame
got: 105 µA
